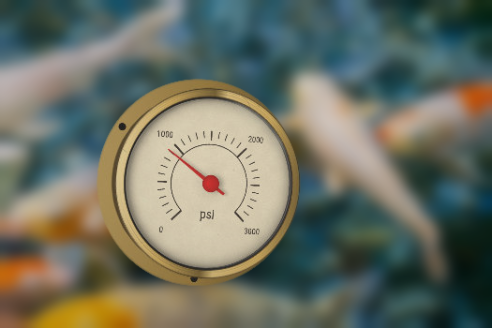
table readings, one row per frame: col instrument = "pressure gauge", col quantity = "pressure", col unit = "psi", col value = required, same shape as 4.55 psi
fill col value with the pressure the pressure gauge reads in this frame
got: 900 psi
